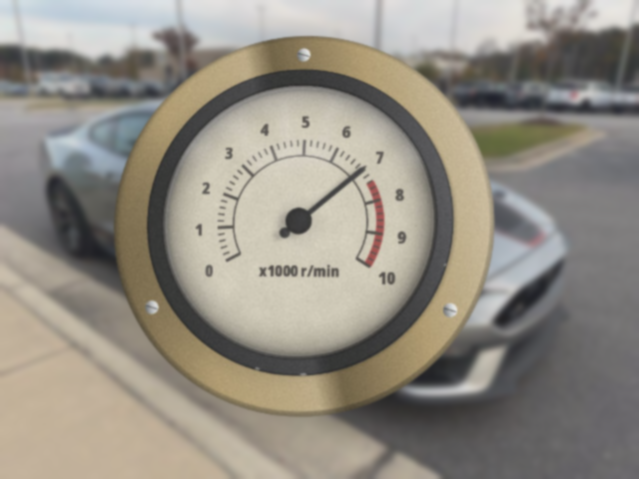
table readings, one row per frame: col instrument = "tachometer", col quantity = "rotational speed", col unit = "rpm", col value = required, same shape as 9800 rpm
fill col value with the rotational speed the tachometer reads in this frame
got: 7000 rpm
